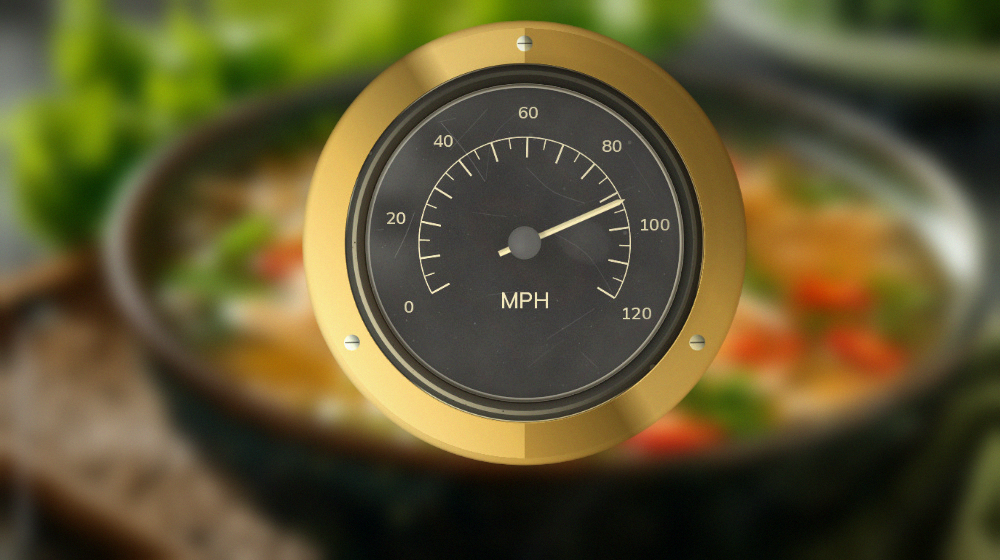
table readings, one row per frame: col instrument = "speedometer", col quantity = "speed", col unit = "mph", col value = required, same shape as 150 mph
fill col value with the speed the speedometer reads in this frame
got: 92.5 mph
